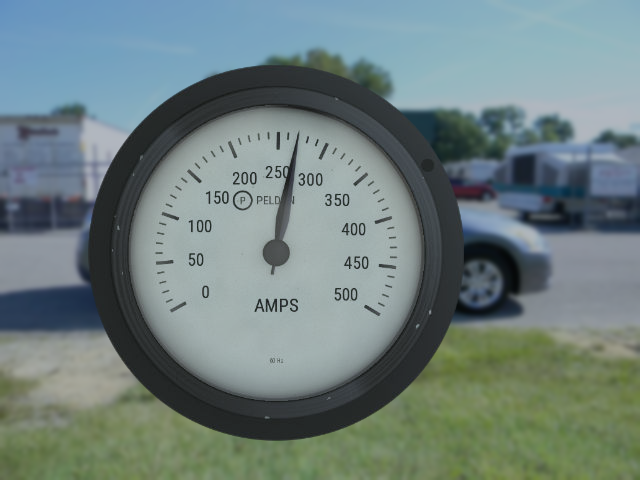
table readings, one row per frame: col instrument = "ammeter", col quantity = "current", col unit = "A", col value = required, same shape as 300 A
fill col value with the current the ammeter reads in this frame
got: 270 A
